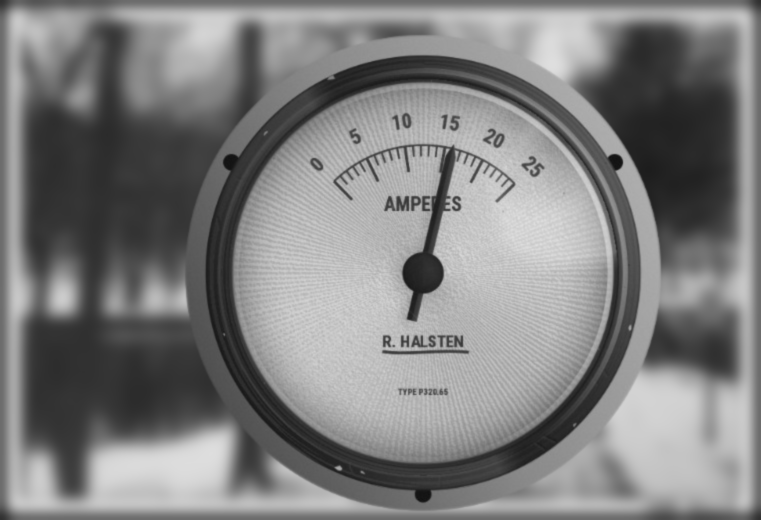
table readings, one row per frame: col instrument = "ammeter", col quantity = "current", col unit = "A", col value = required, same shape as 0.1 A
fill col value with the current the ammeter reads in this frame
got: 16 A
